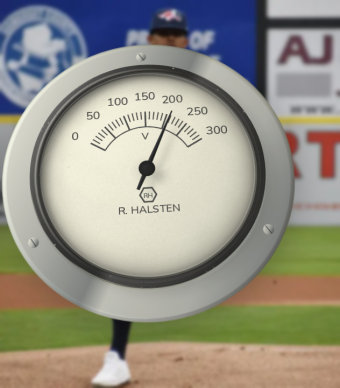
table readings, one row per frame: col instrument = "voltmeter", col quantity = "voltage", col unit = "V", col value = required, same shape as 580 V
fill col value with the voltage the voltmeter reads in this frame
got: 210 V
